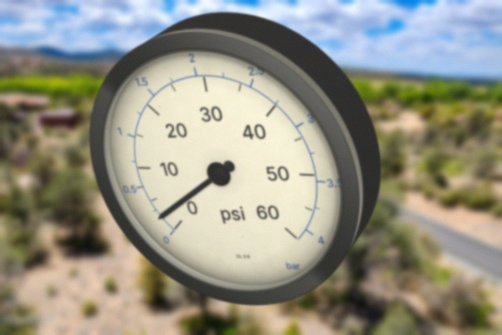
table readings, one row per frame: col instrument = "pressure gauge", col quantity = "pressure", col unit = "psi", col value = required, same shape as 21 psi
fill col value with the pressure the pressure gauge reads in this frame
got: 2.5 psi
